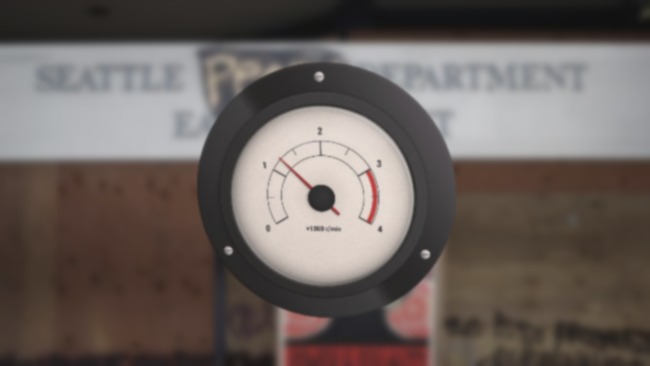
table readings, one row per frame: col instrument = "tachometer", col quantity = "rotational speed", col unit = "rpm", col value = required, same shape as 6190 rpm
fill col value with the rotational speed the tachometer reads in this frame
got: 1250 rpm
